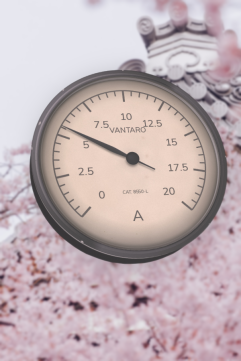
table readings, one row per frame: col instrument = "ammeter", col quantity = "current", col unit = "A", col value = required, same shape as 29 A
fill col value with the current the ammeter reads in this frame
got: 5.5 A
